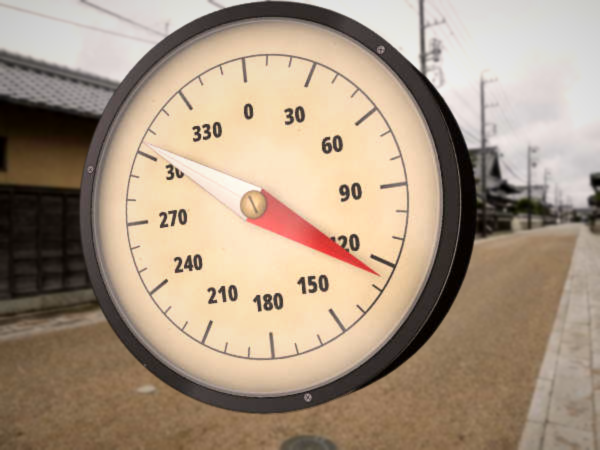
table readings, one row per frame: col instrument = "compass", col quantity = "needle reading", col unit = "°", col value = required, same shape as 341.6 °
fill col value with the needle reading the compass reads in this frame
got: 125 °
